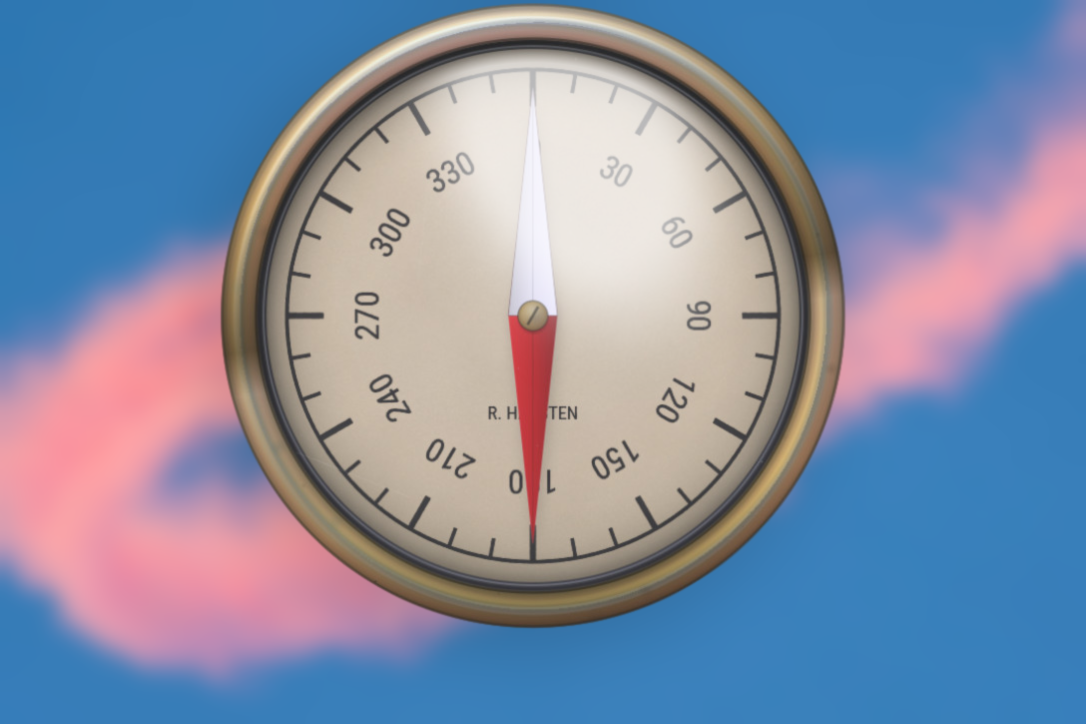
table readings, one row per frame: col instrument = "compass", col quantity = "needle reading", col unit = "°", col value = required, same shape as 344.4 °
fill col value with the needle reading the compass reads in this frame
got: 180 °
